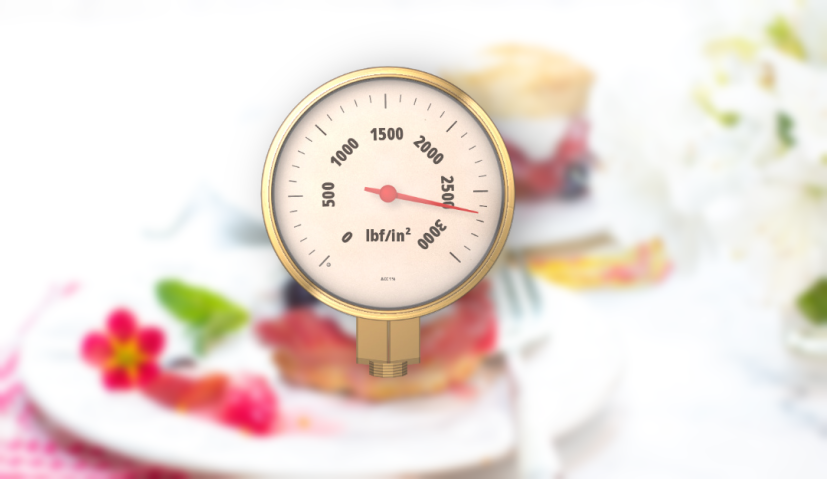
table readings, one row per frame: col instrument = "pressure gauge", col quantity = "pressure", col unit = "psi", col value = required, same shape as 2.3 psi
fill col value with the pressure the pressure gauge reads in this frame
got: 2650 psi
